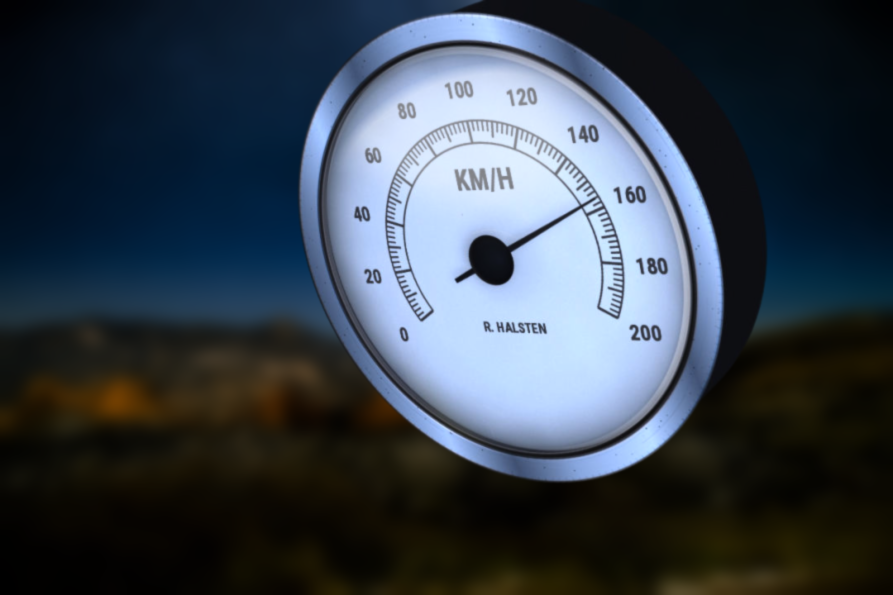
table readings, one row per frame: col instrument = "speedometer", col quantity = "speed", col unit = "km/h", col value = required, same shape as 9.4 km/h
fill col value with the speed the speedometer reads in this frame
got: 156 km/h
